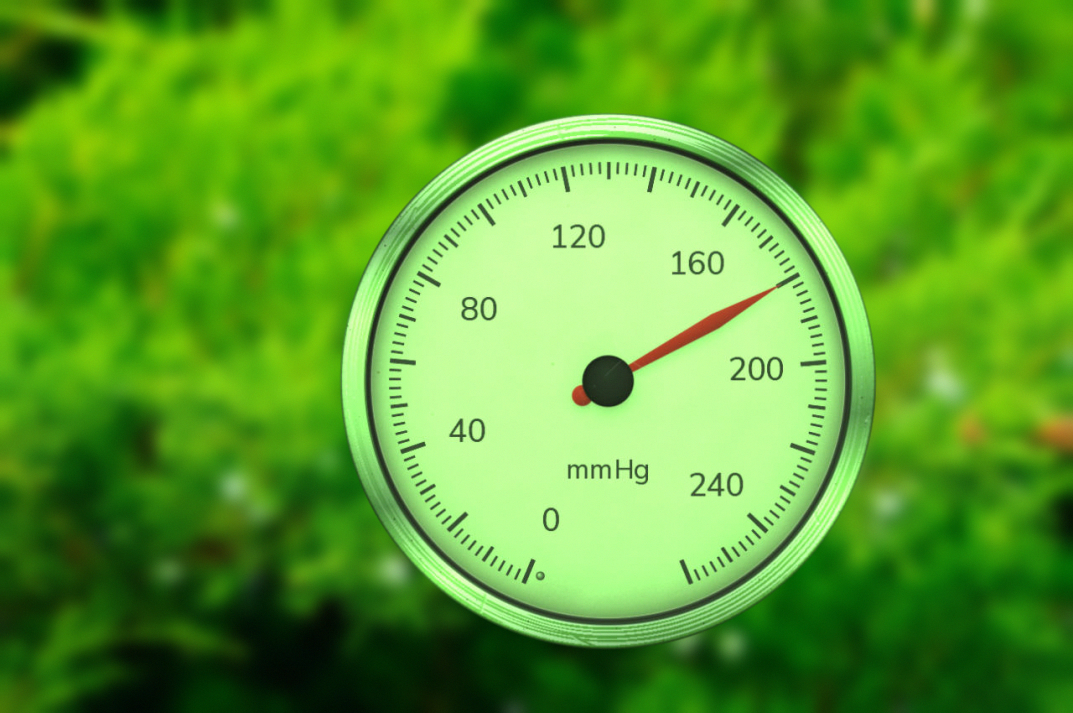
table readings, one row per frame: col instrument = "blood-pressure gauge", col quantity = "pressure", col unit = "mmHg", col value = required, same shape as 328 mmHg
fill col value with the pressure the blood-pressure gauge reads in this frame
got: 180 mmHg
